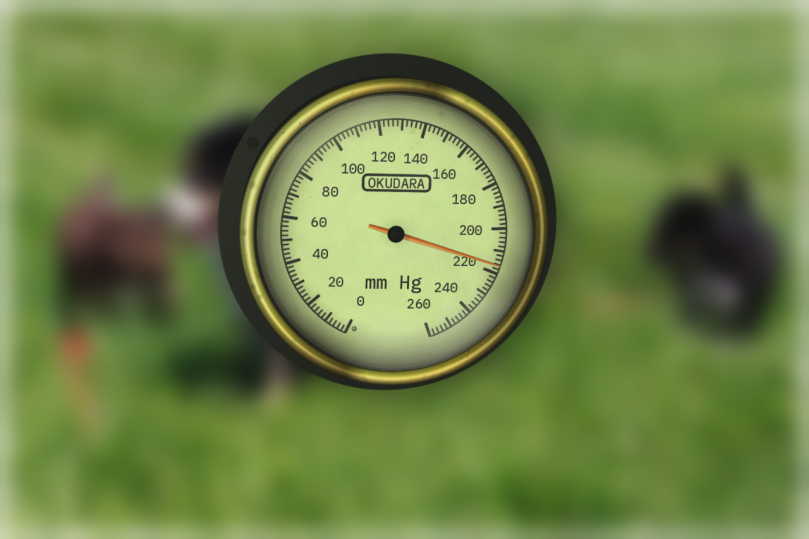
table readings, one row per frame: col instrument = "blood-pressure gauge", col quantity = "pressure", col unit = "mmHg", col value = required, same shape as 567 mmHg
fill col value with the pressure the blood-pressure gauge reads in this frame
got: 216 mmHg
